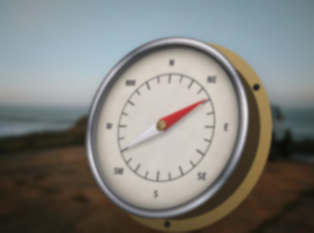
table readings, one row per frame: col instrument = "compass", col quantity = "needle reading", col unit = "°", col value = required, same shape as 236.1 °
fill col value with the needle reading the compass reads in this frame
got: 60 °
